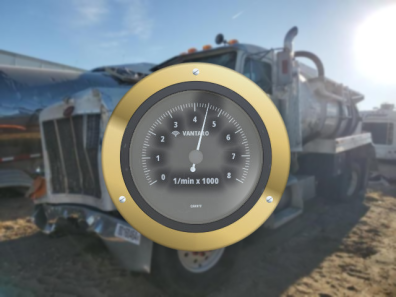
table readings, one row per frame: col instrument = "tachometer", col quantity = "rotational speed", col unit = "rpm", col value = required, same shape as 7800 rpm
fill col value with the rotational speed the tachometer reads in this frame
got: 4500 rpm
